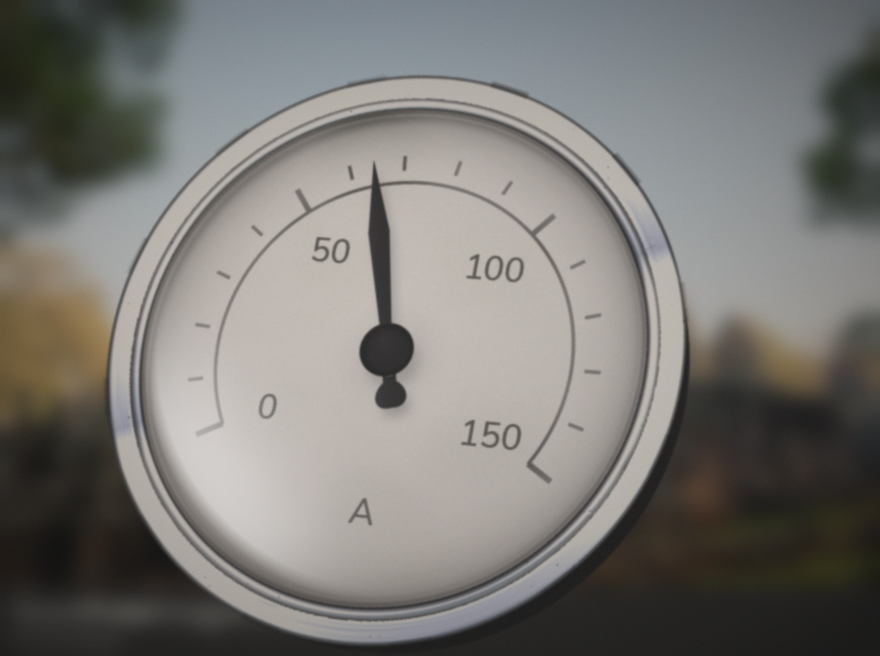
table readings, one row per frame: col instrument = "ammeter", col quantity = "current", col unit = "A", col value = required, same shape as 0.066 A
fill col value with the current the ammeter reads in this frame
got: 65 A
